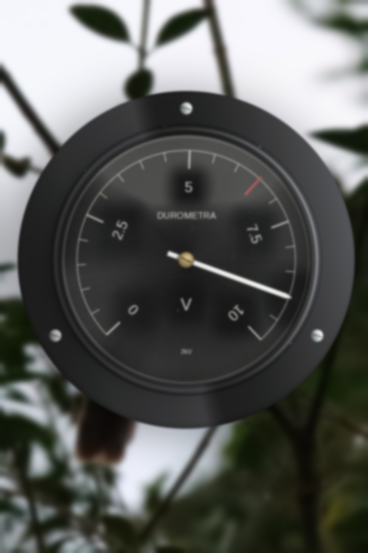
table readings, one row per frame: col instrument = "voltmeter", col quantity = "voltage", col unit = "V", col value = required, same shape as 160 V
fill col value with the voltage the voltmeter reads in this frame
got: 9 V
